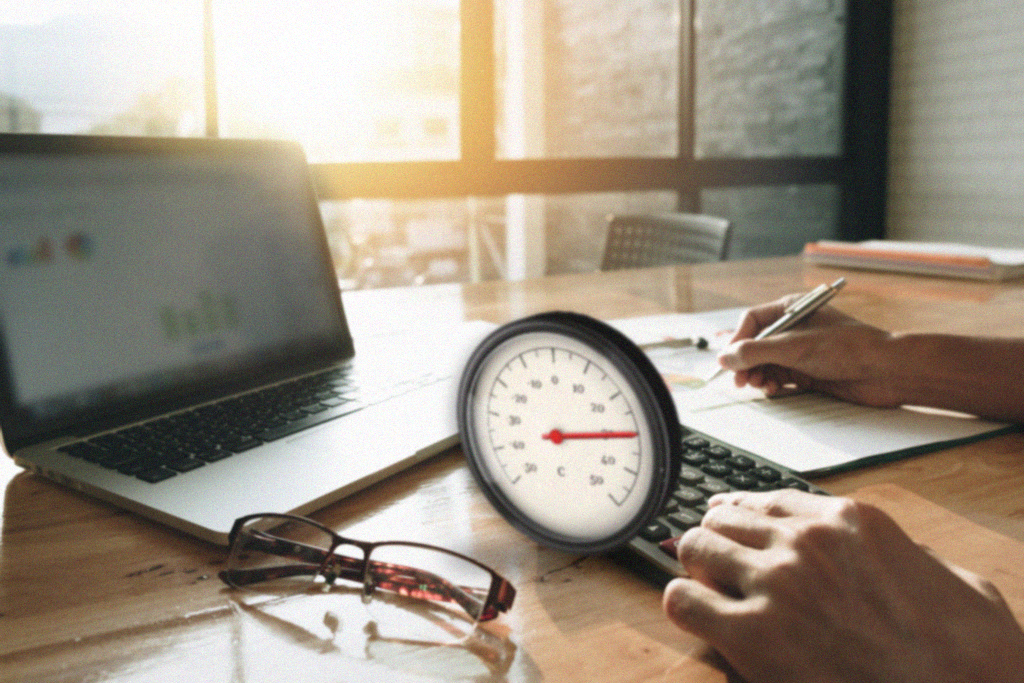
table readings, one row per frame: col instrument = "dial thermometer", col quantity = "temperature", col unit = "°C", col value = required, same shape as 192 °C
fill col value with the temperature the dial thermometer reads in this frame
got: 30 °C
